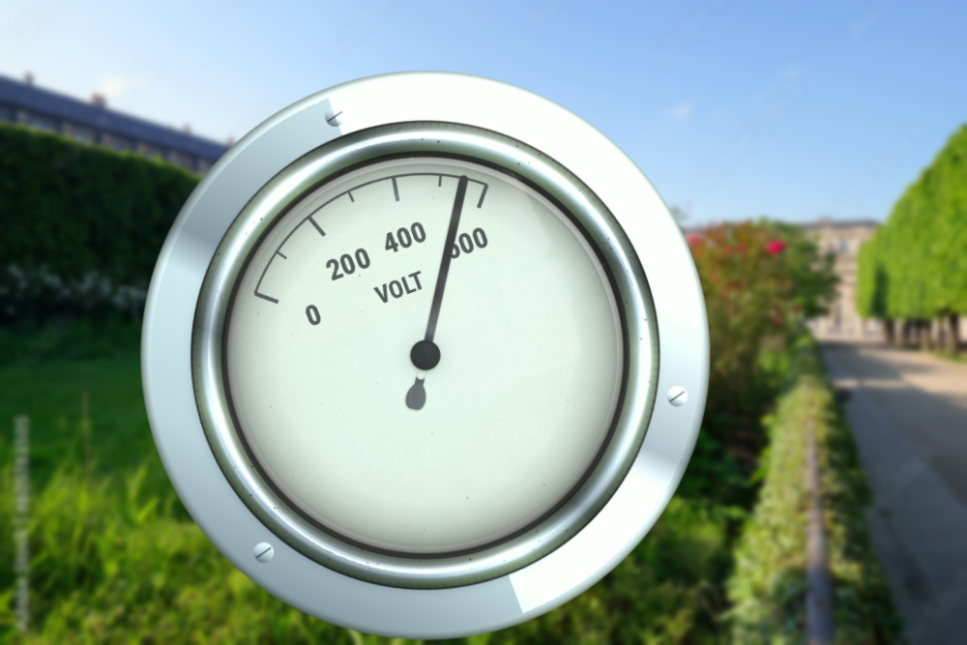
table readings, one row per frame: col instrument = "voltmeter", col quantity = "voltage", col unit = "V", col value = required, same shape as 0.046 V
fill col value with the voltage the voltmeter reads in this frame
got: 550 V
